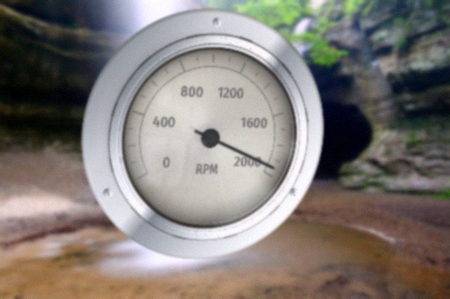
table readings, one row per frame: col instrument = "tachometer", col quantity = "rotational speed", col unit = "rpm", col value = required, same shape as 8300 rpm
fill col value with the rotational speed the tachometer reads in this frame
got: 1950 rpm
